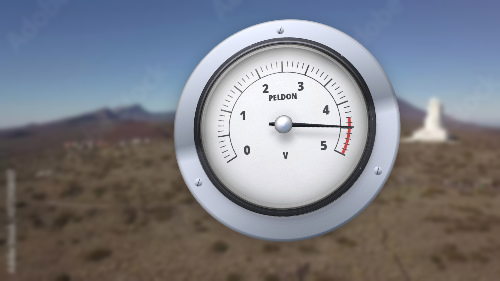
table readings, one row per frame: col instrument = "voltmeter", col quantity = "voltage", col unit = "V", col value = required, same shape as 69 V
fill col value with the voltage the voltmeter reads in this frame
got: 4.5 V
